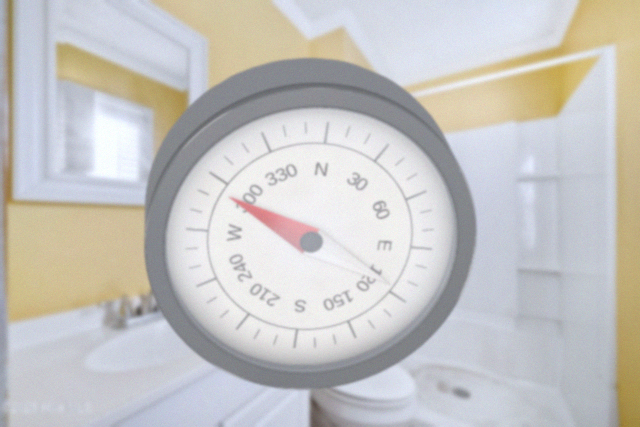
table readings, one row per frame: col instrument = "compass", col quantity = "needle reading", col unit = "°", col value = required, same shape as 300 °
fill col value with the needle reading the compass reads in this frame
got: 295 °
